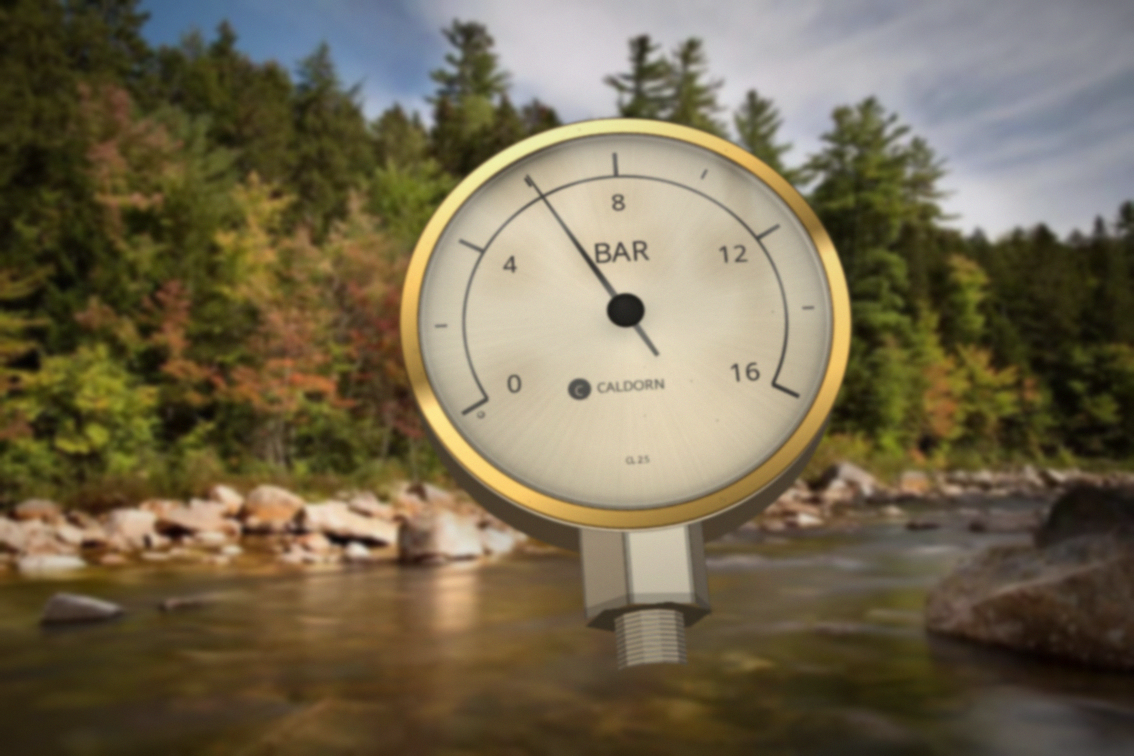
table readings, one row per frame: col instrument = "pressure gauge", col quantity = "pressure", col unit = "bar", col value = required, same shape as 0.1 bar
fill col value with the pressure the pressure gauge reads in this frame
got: 6 bar
